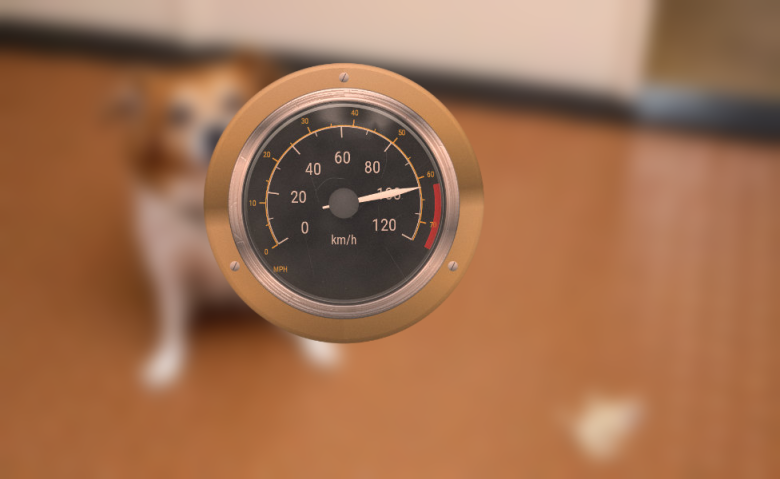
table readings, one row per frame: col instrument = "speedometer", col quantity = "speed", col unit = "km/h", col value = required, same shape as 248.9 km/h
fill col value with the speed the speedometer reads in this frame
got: 100 km/h
